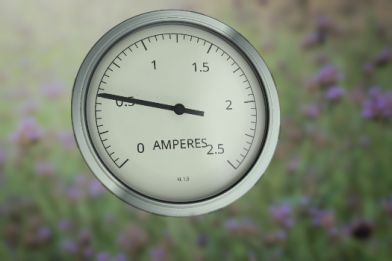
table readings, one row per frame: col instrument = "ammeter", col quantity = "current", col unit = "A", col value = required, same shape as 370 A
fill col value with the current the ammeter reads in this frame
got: 0.5 A
